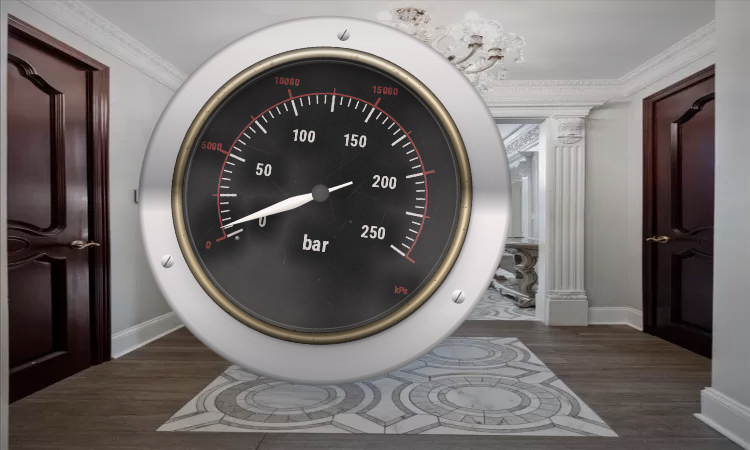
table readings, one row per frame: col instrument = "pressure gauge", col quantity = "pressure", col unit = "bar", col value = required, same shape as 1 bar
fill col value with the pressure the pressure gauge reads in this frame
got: 5 bar
